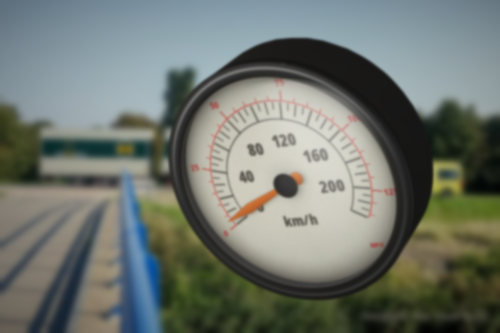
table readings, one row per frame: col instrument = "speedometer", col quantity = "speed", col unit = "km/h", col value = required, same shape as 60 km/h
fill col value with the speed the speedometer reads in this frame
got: 5 km/h
